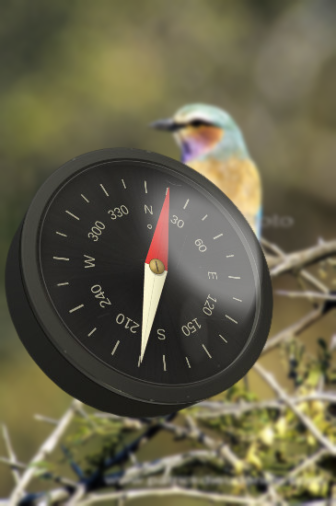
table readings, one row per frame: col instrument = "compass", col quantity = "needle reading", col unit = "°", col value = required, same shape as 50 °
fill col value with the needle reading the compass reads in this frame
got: 15 °
